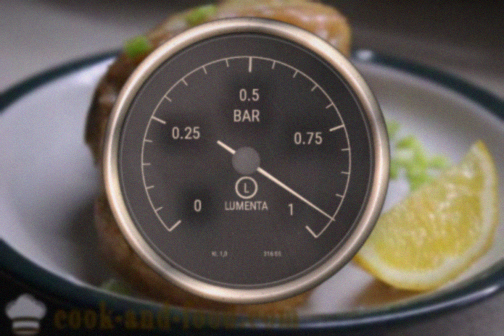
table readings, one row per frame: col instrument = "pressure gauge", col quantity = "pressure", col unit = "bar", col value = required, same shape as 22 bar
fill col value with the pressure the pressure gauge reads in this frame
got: 0.95 bar
